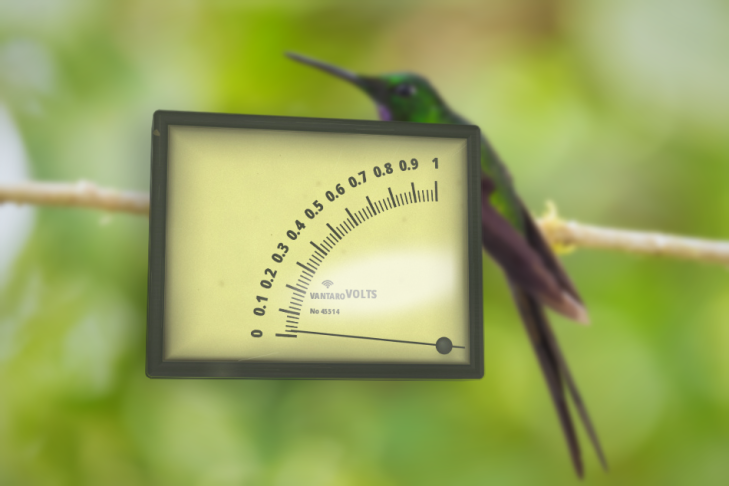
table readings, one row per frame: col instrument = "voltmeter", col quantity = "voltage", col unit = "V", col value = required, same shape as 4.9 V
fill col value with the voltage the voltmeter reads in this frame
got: 0.02 V
